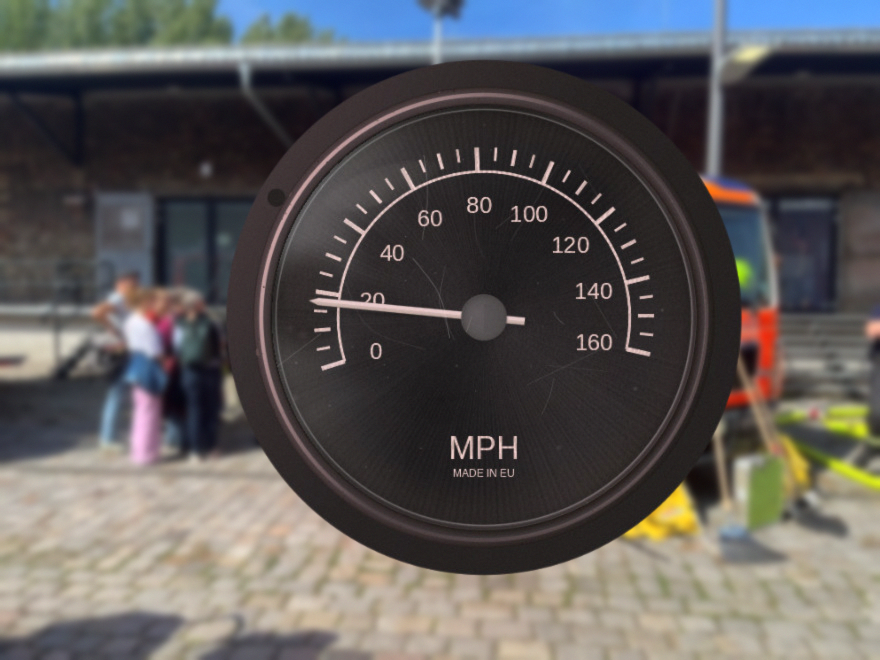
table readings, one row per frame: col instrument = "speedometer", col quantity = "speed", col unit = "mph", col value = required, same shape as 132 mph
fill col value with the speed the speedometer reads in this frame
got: 17.5 mph
